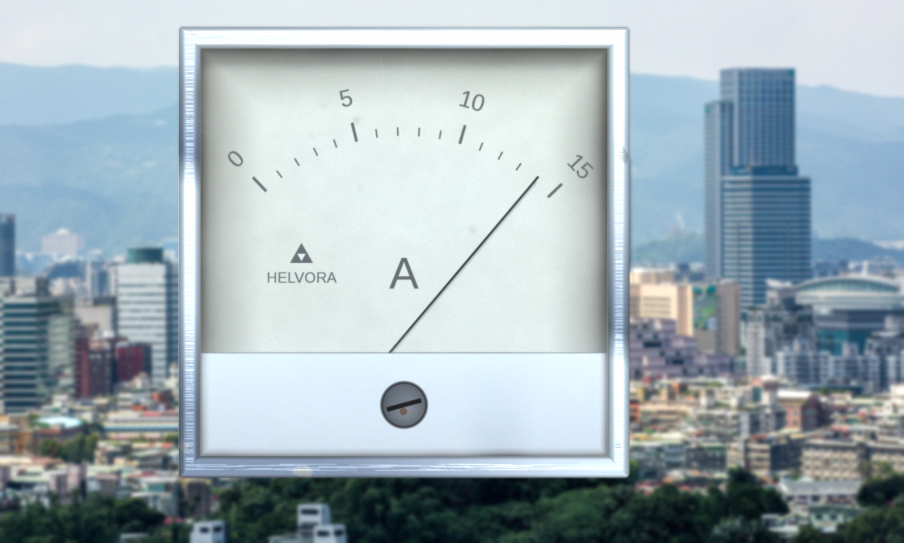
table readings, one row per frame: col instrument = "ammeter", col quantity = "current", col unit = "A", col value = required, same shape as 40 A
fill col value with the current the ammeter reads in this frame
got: 14 A
